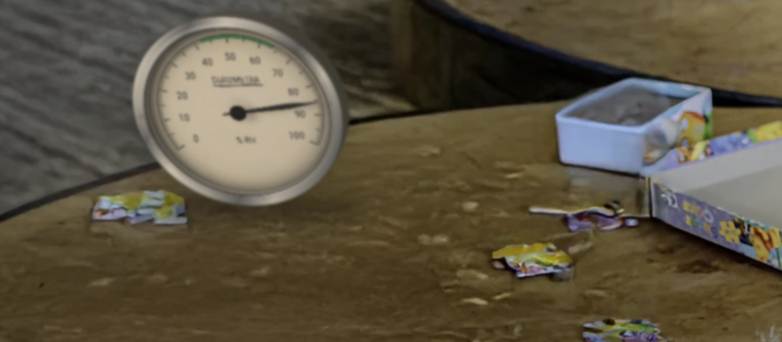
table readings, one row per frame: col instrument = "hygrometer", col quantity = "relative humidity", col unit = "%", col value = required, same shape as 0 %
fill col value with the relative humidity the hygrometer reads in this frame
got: 85 %
